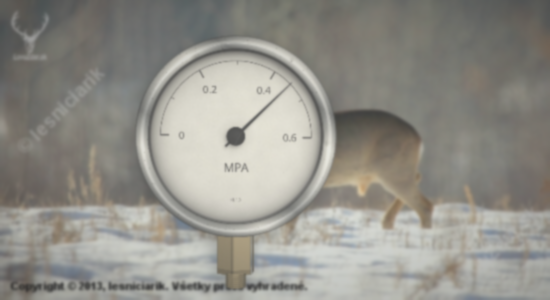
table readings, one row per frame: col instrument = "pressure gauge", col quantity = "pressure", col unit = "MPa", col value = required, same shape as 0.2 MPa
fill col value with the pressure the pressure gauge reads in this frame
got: 0.45 MPa
